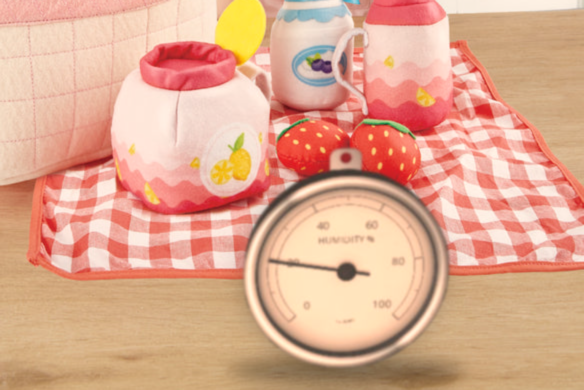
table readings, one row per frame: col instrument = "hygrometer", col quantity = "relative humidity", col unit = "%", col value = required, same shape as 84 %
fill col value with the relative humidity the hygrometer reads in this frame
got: 20 %
